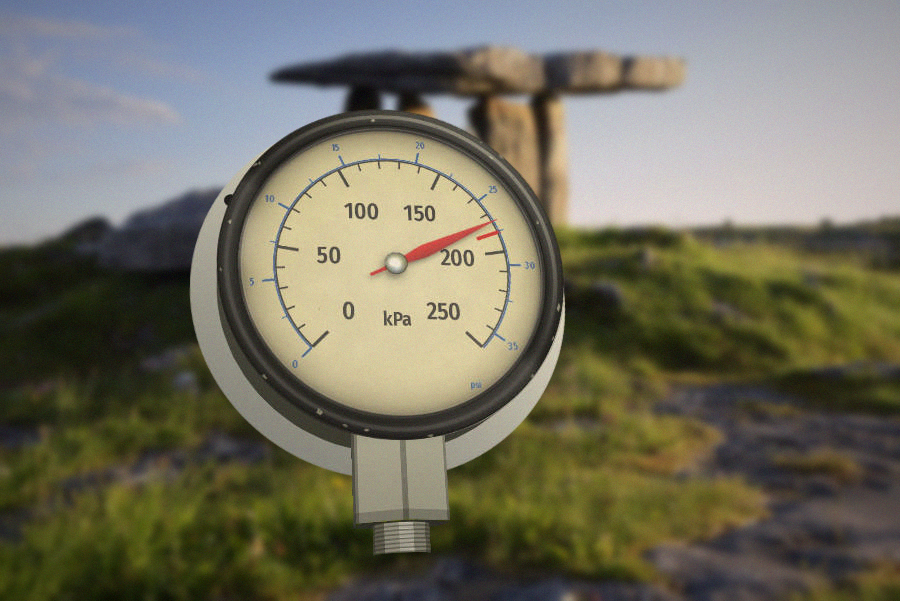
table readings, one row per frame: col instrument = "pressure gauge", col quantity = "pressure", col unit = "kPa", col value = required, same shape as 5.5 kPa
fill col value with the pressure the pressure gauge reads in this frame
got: 185 kPa
